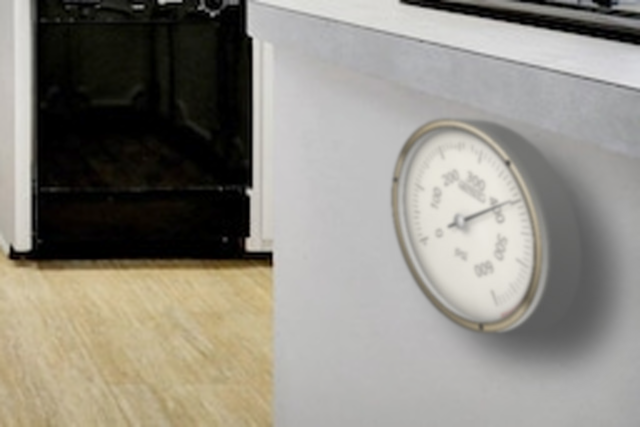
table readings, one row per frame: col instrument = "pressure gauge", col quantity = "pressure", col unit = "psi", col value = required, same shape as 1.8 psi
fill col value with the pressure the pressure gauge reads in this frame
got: 400 psi
